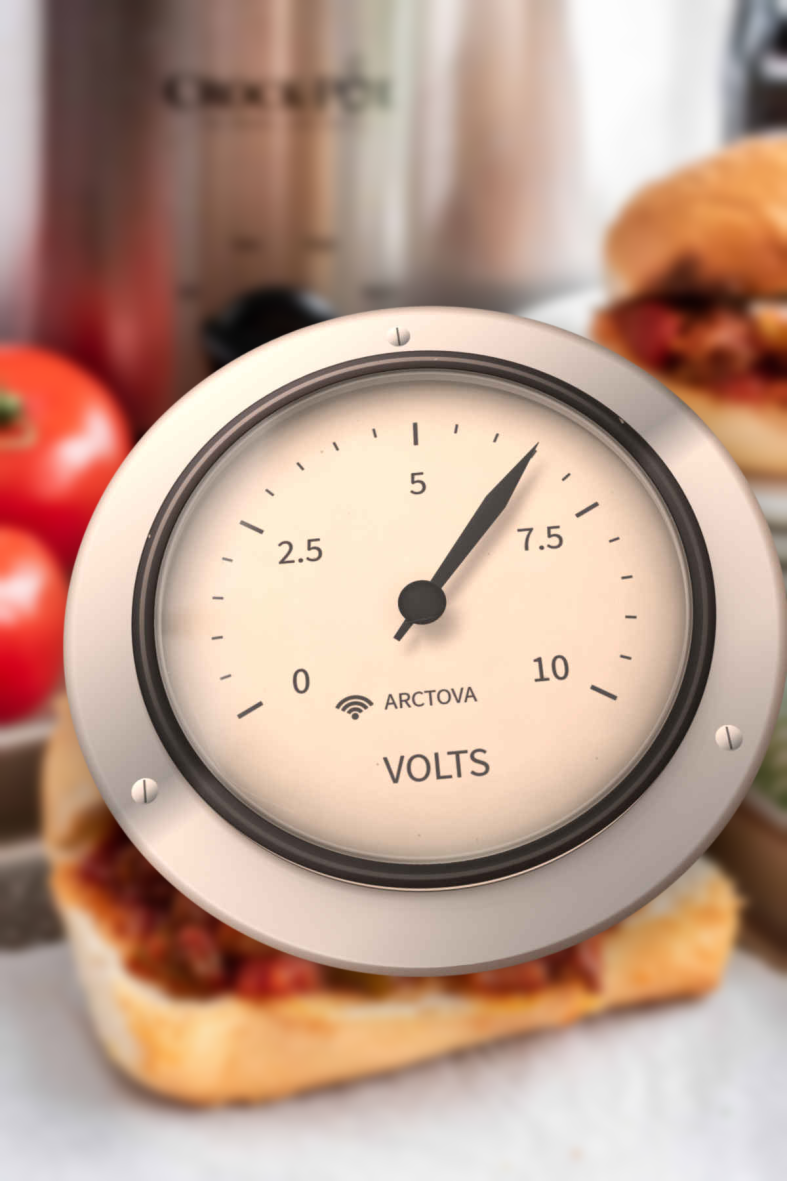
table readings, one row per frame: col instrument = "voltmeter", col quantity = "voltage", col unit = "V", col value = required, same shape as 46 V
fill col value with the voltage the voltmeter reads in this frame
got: 6.5 V
